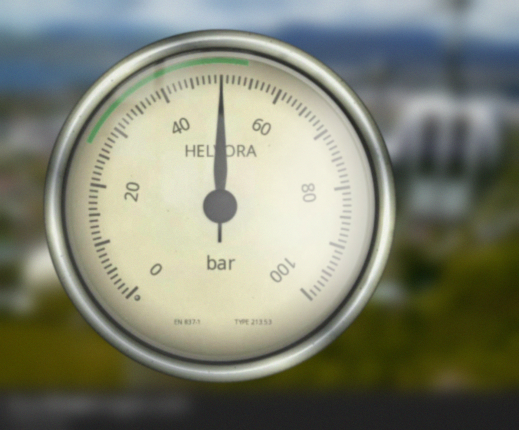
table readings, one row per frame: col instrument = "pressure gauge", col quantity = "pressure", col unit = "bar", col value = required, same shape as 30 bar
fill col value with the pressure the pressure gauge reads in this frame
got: 50 bar
